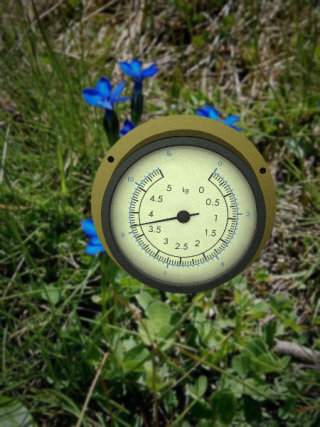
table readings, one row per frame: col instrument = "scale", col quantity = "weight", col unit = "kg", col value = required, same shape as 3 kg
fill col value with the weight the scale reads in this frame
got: 3.75 kg
